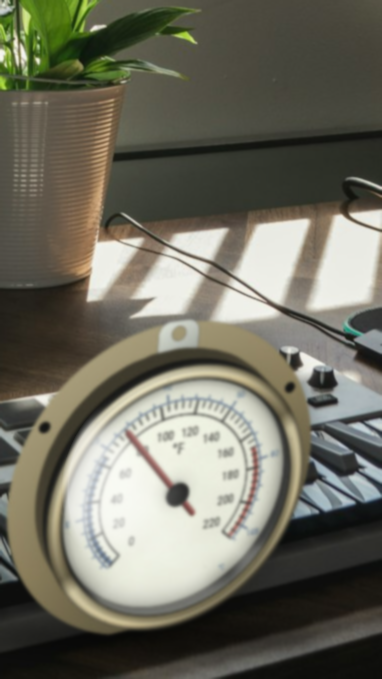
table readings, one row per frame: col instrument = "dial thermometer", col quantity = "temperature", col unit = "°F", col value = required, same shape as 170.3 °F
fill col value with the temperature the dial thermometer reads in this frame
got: 80 °F
